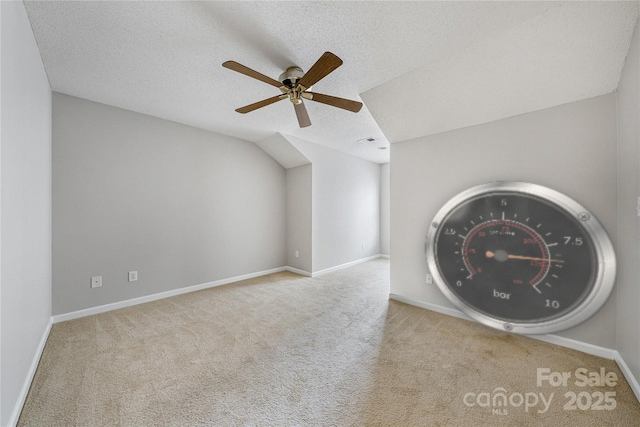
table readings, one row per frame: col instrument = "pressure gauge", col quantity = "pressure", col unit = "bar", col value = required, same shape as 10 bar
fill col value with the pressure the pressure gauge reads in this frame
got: 8.25 bar
